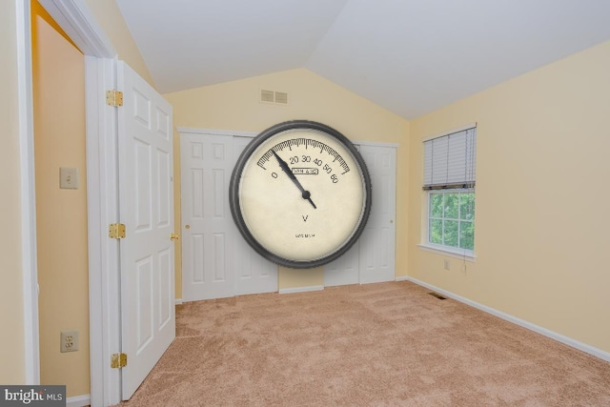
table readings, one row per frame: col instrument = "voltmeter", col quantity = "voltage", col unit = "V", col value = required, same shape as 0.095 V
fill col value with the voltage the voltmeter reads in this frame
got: 10 V
